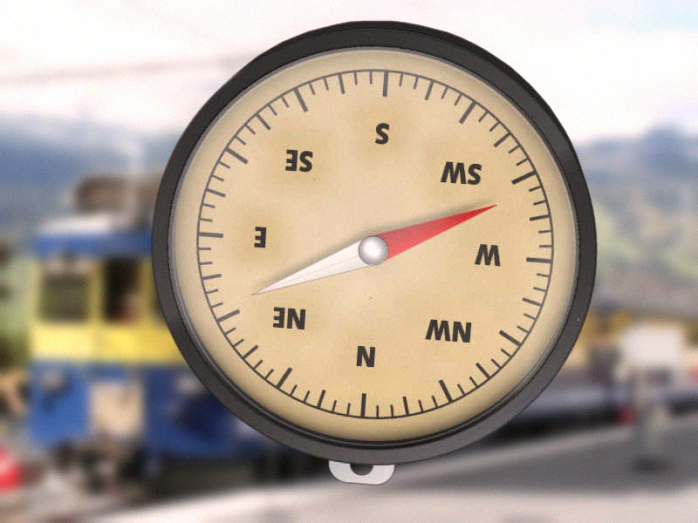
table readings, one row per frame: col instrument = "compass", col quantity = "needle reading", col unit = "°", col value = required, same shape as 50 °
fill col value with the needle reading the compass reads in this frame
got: 245 °
